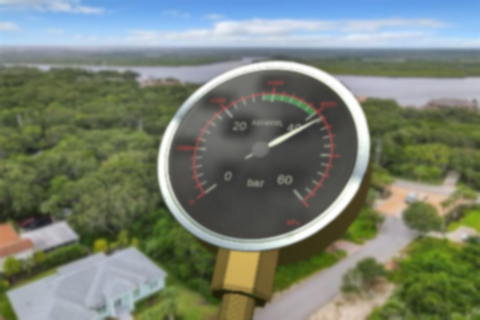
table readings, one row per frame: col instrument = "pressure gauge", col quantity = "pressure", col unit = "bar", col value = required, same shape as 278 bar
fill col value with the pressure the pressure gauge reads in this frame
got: 42 bar
